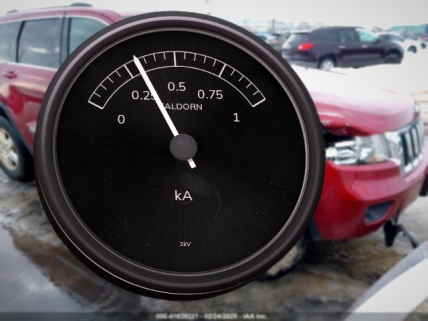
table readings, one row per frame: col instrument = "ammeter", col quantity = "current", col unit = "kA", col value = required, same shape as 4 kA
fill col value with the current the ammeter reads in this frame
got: 0.3 kA
